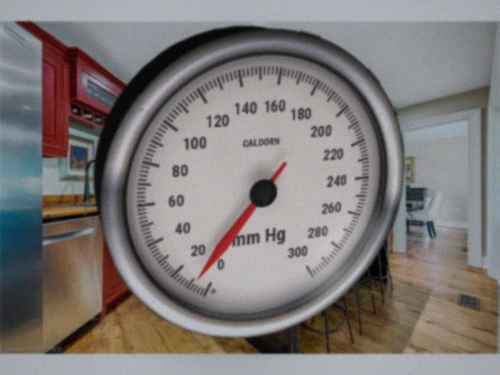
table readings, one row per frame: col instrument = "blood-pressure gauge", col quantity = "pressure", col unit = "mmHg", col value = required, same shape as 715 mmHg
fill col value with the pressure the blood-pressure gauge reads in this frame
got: 10 mmHg
